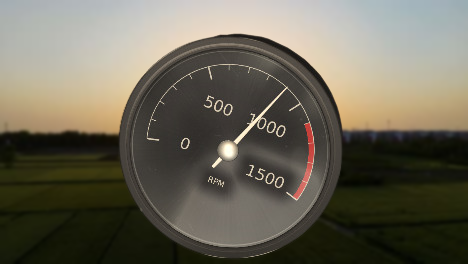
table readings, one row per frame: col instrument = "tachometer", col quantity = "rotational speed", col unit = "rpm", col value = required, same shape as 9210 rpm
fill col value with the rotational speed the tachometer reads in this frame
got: 900 rpm
